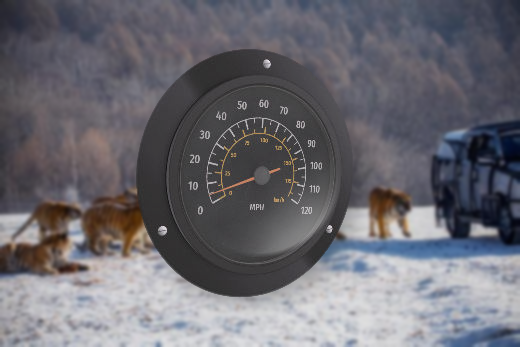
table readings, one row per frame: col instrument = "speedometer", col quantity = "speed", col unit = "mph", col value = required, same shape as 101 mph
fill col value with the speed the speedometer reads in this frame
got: 5 mph
